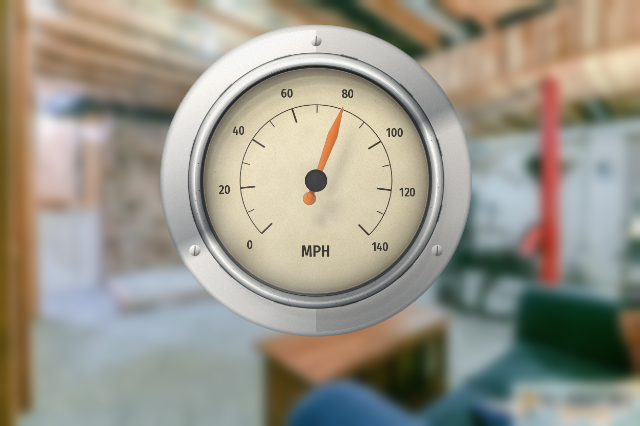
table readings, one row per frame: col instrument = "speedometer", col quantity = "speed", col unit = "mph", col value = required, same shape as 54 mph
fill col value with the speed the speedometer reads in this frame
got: 80 mph
